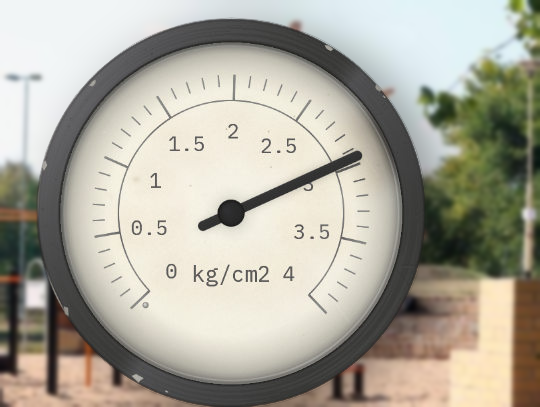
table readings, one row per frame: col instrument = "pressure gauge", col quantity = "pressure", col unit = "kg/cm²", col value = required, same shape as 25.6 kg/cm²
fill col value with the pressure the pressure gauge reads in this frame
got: 2.95 kg/cm²
